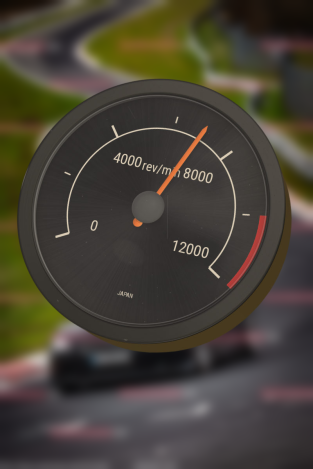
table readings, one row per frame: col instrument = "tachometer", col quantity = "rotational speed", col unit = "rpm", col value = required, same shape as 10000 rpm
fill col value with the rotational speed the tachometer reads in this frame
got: 7000 rpm
